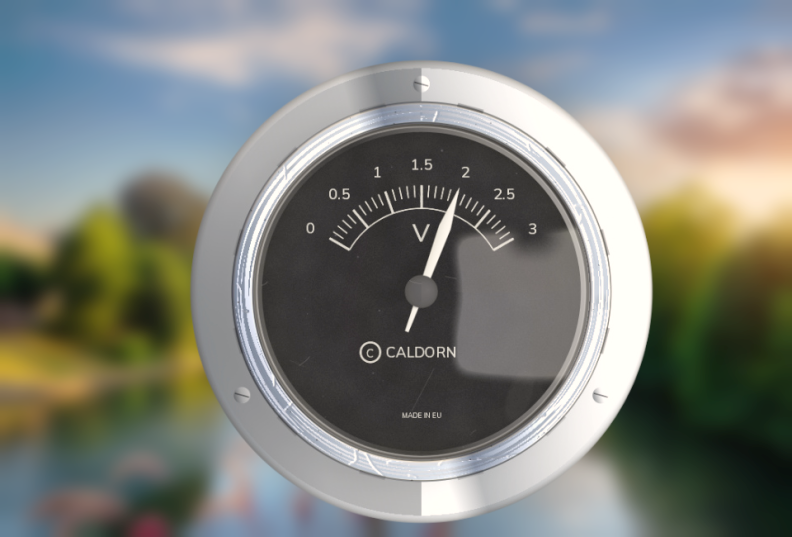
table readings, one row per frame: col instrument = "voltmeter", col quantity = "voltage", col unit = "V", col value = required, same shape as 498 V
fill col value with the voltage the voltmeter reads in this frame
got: 2 V
